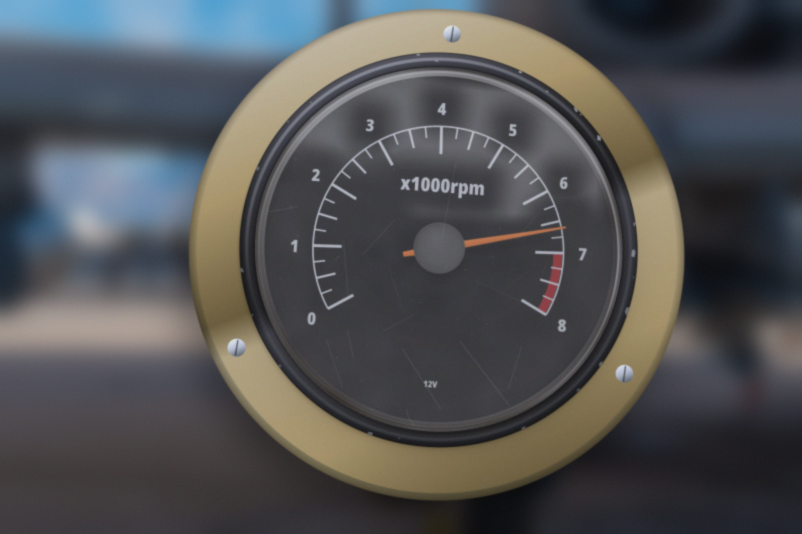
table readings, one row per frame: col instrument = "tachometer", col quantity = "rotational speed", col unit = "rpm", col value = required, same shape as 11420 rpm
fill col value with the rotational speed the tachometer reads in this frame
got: 6625 rpm
